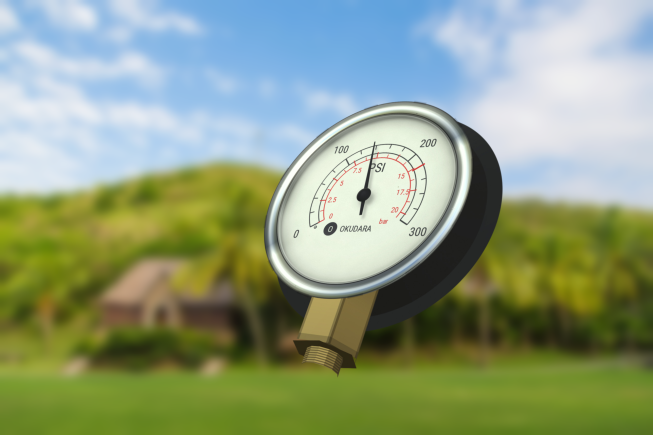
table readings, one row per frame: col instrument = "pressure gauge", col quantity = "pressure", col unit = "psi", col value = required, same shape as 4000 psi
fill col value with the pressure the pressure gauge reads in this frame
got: 140 psi
